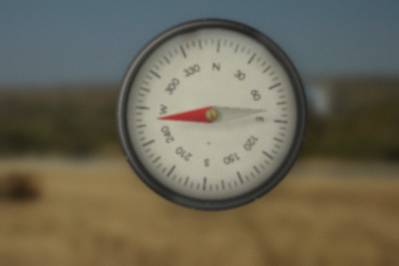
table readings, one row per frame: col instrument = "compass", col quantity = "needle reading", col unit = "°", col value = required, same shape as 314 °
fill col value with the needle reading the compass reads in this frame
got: 260 °
